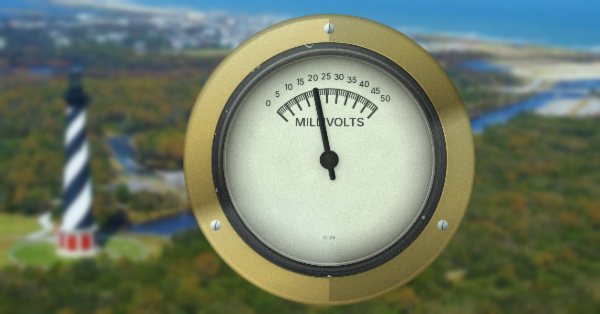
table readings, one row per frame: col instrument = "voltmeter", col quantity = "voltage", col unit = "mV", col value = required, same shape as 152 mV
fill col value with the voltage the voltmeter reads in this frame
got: 20 mV
